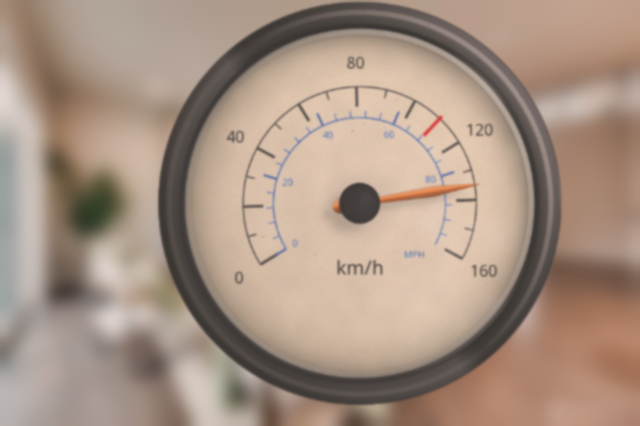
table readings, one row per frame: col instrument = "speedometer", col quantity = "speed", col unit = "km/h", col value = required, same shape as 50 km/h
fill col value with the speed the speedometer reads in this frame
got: 135 km/h
